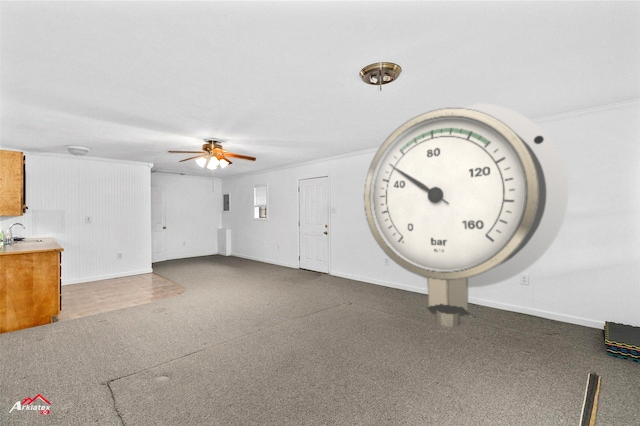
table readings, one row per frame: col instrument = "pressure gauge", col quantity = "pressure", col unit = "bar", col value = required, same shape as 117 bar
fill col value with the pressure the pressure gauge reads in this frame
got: 50 bar
